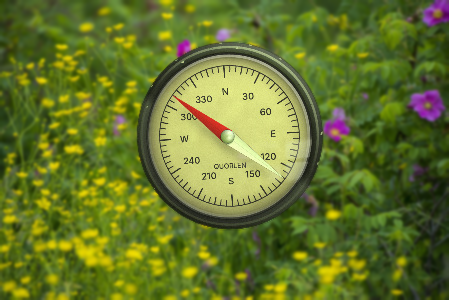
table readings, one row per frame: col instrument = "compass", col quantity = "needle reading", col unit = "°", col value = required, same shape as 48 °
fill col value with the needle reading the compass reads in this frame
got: 310 °
